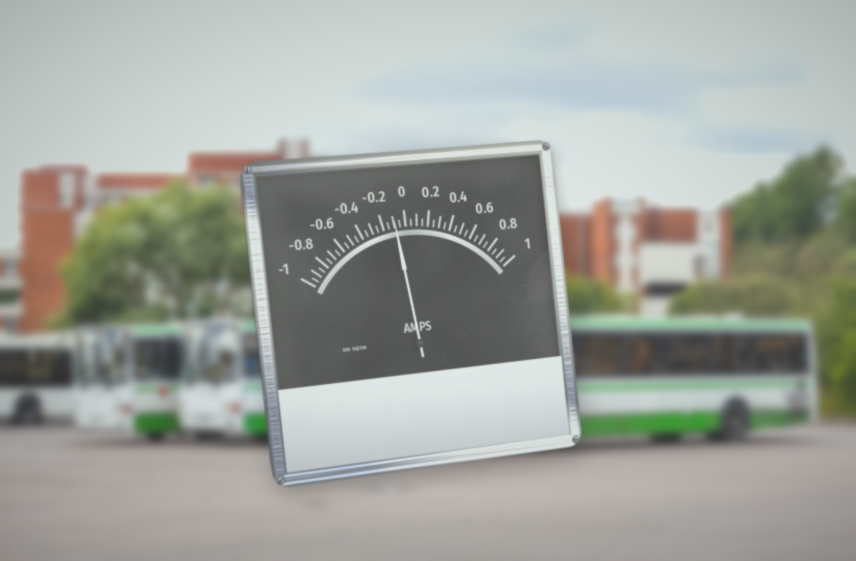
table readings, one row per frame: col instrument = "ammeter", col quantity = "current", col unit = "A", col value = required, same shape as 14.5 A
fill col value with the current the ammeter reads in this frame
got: -0.1 A
